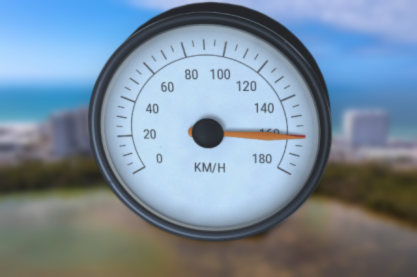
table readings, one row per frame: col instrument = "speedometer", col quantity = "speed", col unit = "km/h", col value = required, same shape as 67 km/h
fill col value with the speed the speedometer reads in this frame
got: 160 km/h
